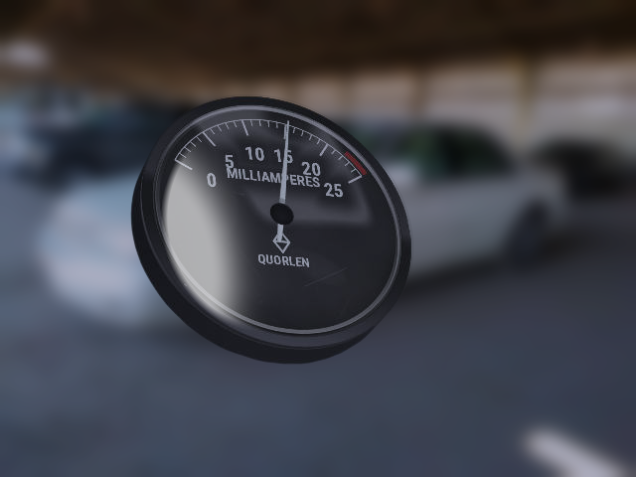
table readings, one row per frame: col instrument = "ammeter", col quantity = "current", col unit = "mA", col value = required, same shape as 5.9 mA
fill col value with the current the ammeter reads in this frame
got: 15 mA
